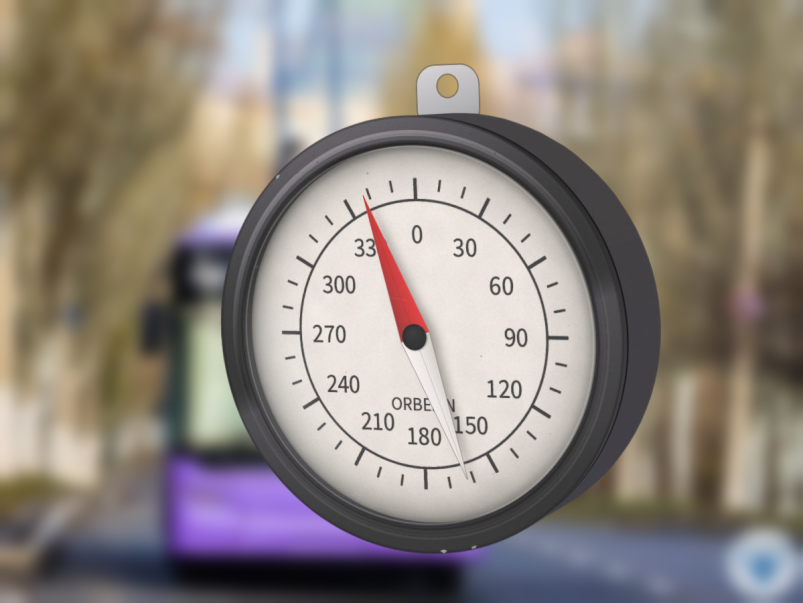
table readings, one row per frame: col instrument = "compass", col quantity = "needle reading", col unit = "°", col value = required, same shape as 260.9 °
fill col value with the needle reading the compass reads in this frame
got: 340 °
